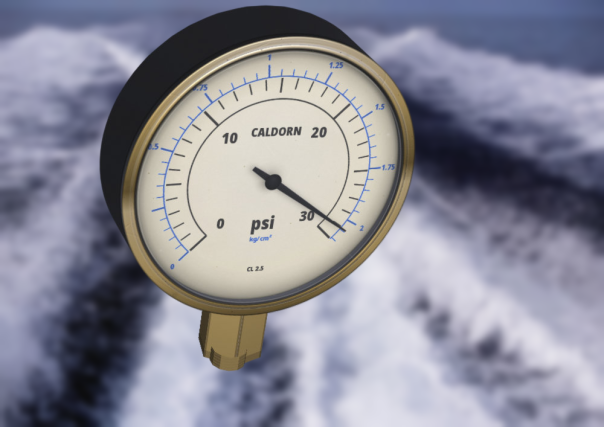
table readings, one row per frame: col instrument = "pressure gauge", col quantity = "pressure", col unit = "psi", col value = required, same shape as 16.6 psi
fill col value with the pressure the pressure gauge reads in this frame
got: 29 psi
